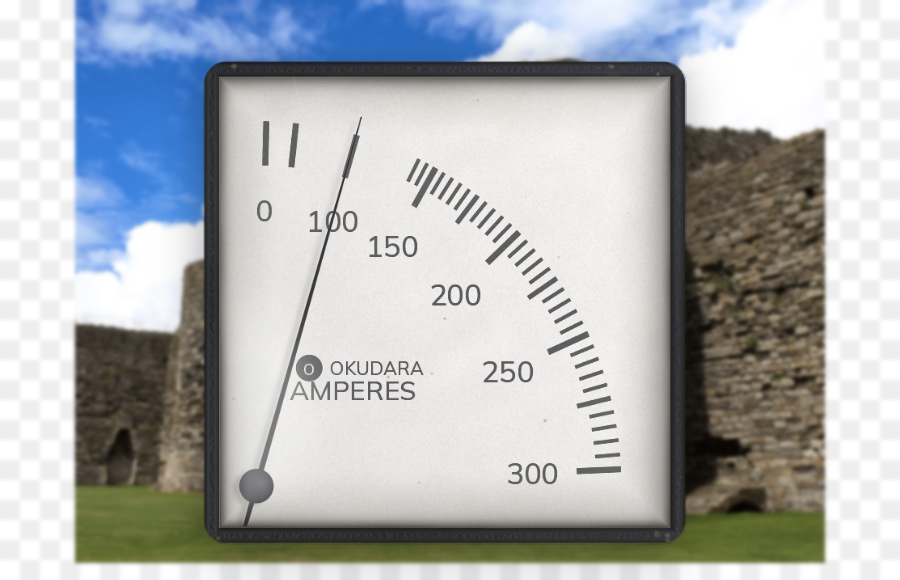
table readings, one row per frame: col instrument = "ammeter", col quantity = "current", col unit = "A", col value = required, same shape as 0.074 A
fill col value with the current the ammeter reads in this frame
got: 100 A
